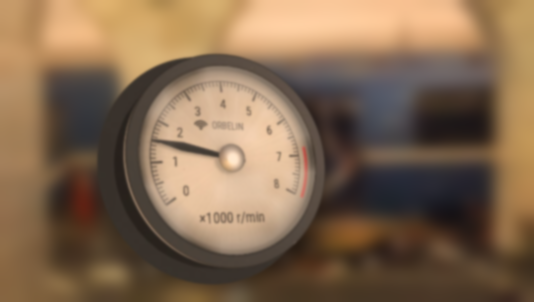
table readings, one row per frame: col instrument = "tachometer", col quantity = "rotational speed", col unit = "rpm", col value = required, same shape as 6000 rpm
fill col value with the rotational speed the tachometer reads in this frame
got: 1500 rpm
